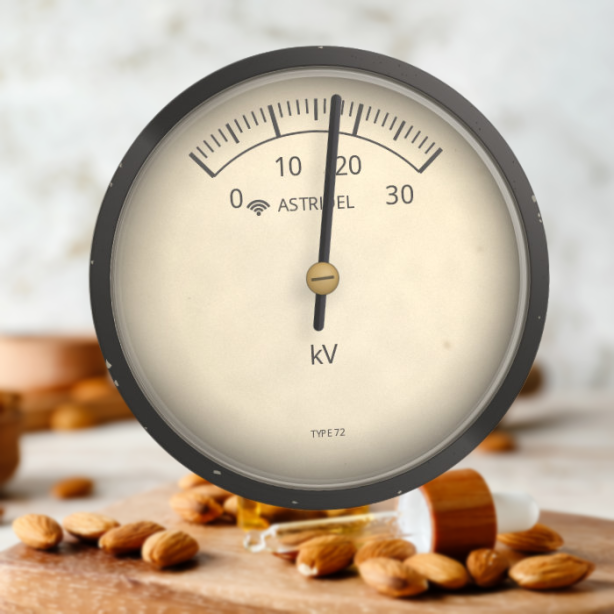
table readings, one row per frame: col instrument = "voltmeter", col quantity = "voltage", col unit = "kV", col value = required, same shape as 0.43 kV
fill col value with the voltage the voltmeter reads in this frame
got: 17 kV
